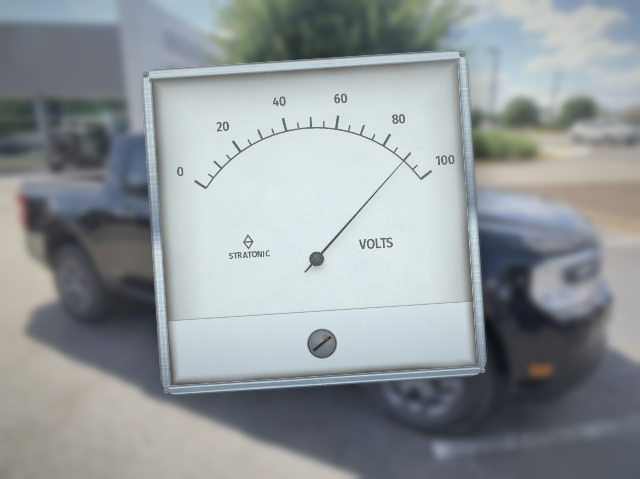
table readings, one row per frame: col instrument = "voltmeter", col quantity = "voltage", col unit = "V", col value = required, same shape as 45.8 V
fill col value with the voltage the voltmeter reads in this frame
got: 90 V
